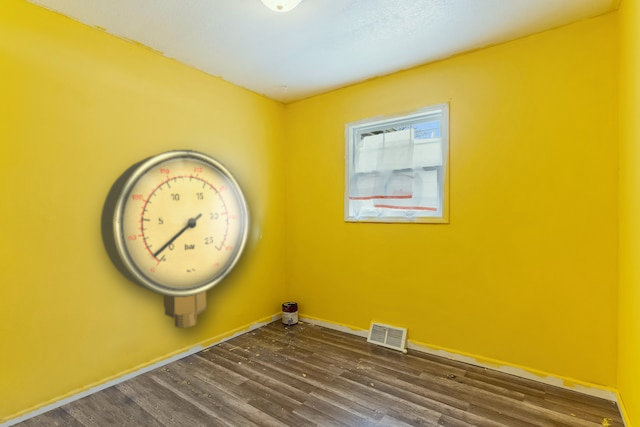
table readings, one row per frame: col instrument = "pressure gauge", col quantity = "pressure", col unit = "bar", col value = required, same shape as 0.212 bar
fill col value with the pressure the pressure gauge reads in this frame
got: 1 bar
